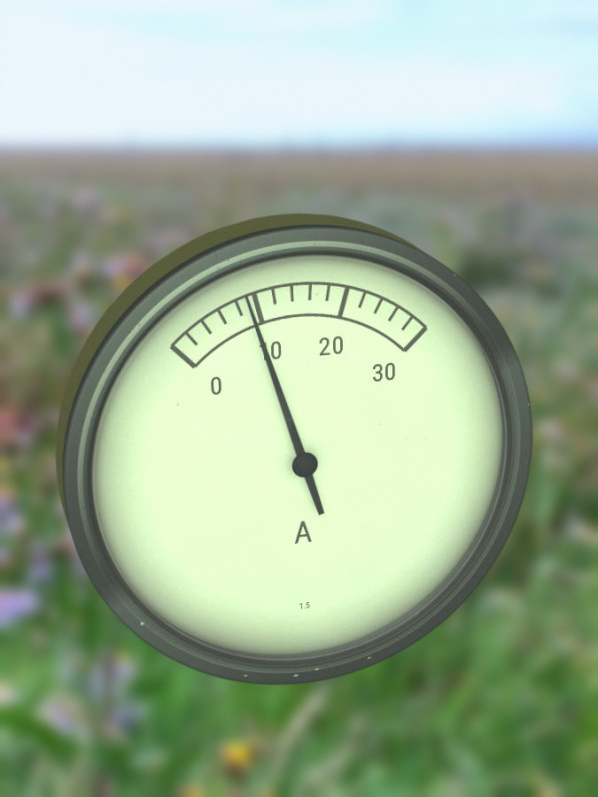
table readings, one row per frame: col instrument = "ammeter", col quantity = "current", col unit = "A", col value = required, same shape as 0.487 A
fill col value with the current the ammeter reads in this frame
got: 9 A
